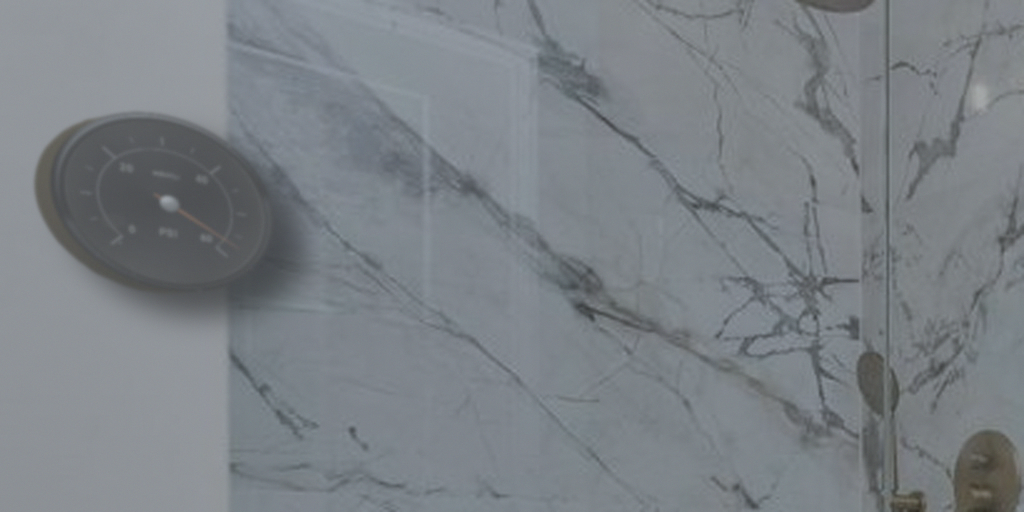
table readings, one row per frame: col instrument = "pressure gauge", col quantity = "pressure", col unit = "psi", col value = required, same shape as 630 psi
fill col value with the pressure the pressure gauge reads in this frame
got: 57.5 psi
